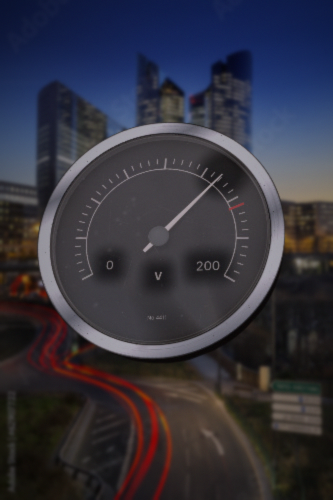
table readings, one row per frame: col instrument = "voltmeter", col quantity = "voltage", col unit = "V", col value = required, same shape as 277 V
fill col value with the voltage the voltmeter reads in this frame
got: 135 V
